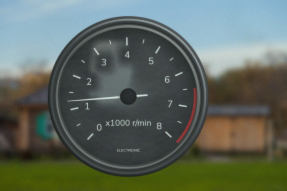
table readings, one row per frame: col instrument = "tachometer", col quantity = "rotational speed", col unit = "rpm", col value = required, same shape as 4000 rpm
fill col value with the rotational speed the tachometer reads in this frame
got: 1250 rpm
